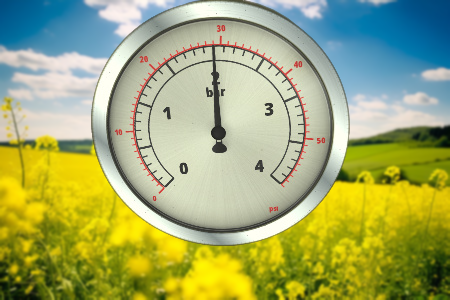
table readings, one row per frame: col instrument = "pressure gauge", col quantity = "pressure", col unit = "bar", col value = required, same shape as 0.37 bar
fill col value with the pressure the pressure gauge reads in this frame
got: 2 bar
